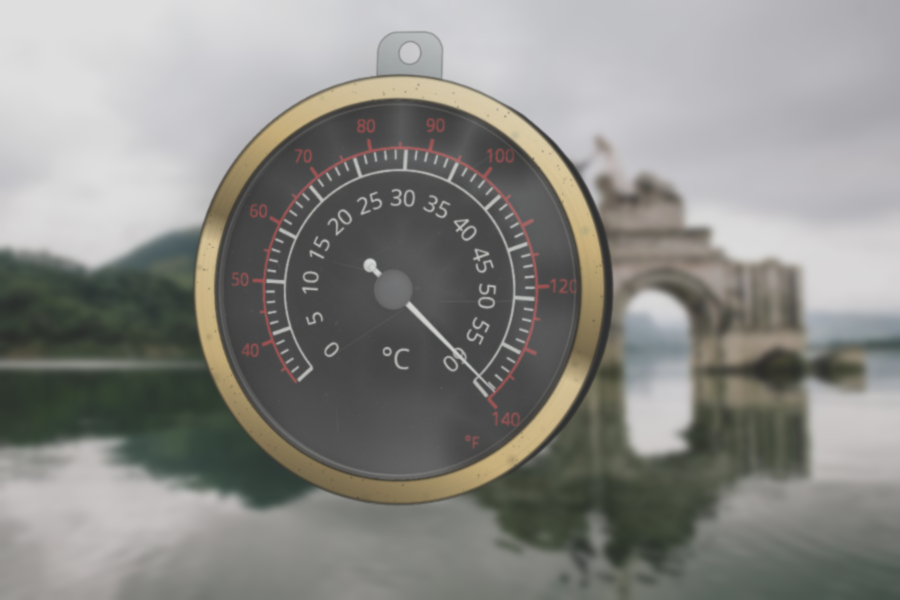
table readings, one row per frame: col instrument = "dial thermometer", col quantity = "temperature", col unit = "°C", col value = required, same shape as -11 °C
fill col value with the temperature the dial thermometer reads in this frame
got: 59 °C
